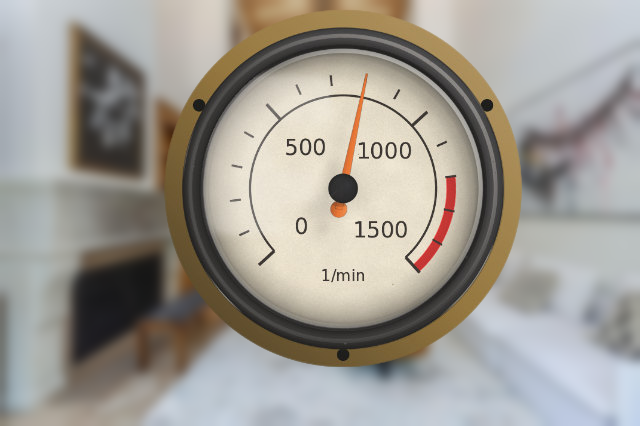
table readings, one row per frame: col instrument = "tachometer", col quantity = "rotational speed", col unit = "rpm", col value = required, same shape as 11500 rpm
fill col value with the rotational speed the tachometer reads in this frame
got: 800 rpm
